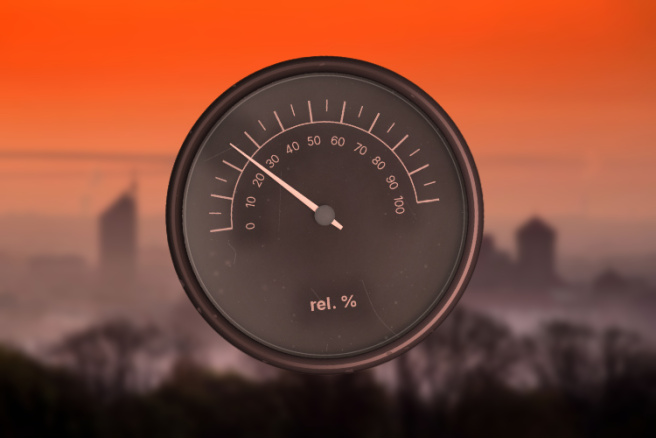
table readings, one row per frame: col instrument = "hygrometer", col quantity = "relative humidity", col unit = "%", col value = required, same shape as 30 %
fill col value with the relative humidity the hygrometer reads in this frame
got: 25 %
